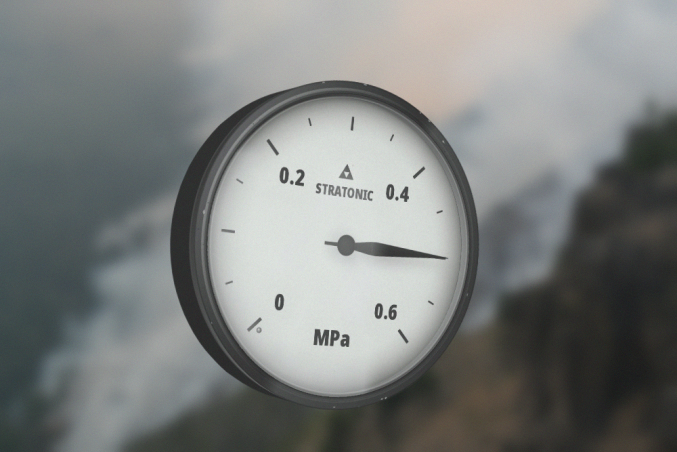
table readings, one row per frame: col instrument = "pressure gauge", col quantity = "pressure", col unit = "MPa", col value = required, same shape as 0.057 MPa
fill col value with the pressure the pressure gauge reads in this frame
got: 0.5 MPa
